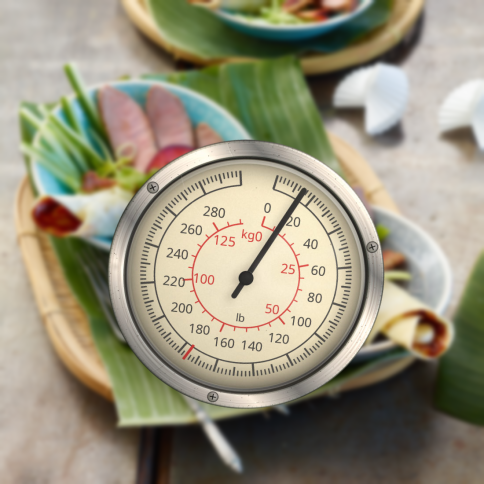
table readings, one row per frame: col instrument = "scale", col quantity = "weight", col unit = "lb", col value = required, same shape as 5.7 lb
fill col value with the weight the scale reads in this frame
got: 14 lb
